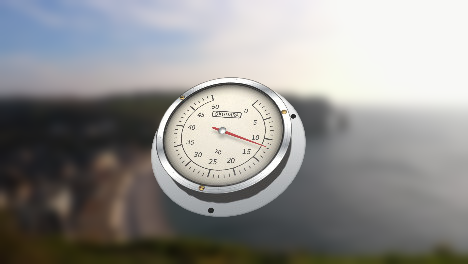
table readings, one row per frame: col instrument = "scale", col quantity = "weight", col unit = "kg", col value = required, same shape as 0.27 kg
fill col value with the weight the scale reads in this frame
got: 12 kg
